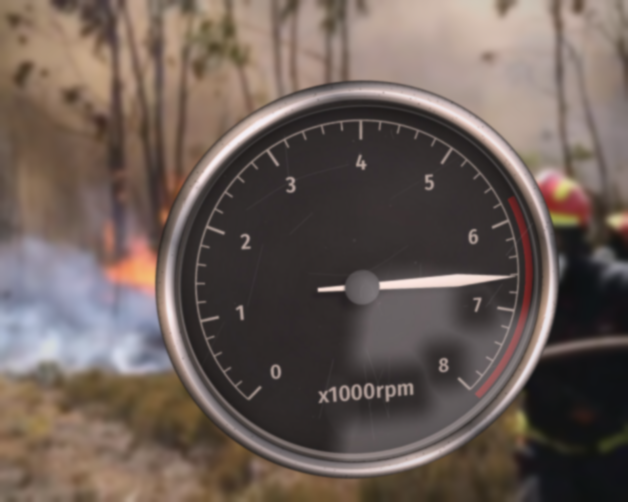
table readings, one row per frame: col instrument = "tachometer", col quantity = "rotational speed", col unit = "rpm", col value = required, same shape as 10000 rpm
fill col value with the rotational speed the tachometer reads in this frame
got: 6600 rpm
